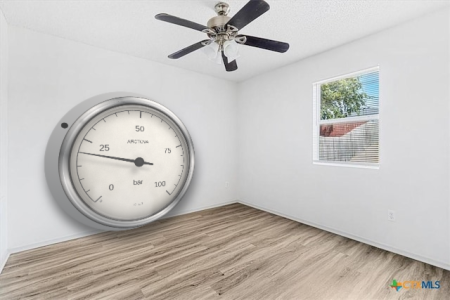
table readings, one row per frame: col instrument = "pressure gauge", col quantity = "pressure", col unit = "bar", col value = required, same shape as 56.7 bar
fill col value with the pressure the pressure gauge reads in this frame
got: 20 bar
